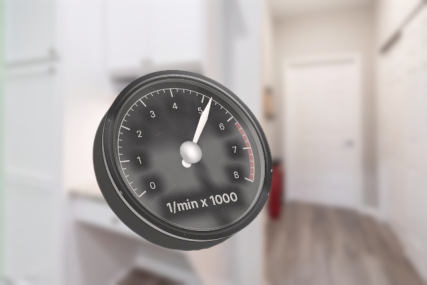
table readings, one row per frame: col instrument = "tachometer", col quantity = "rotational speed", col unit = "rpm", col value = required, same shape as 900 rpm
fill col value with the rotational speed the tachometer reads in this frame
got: 5200 rpm
